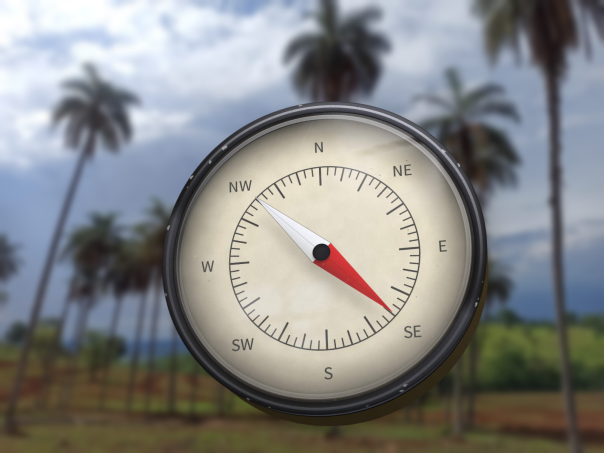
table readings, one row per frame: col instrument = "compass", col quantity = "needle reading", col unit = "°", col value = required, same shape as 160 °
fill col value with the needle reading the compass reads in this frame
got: 135 °
